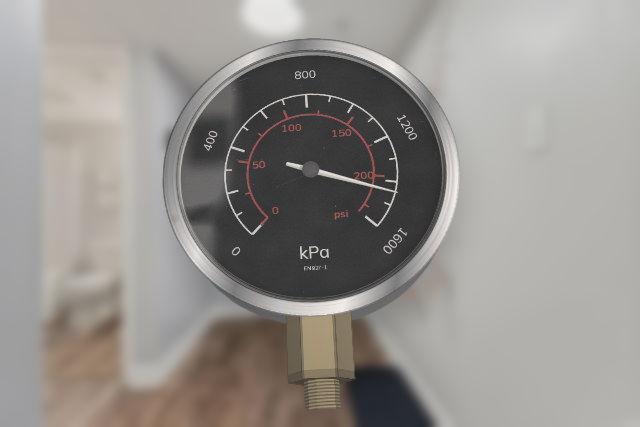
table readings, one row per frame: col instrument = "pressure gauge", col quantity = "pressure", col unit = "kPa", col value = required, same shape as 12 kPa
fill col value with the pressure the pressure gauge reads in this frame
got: 1450 kPa
